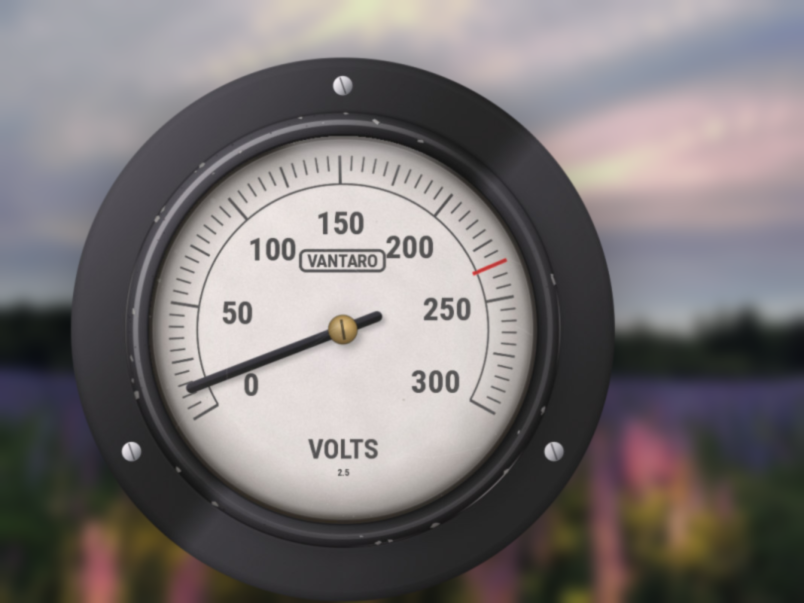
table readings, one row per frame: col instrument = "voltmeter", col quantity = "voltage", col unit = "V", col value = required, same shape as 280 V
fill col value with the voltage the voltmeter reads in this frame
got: 12.5 V
